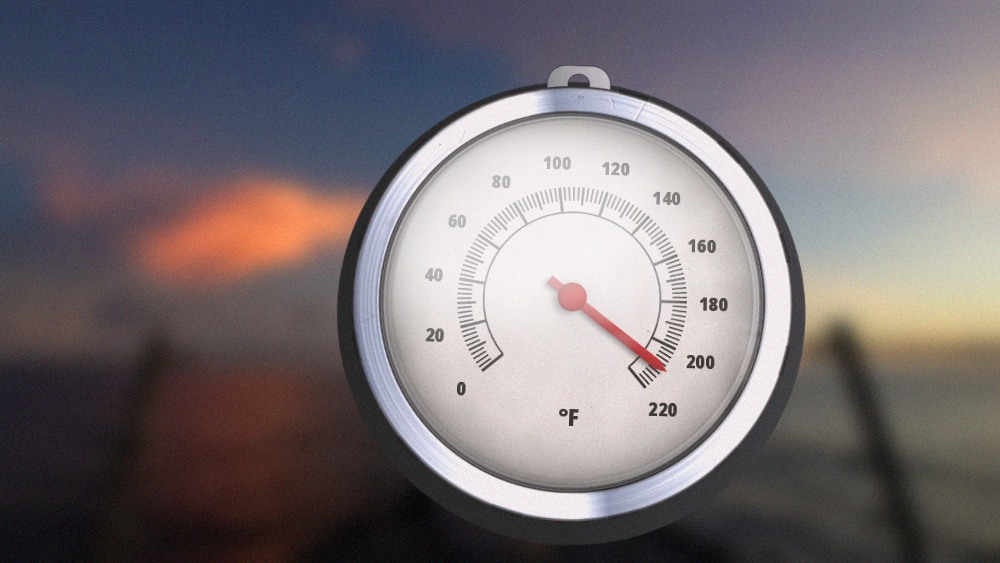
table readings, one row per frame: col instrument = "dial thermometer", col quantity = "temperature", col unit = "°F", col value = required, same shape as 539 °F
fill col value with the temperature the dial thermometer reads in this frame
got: 210 °F
